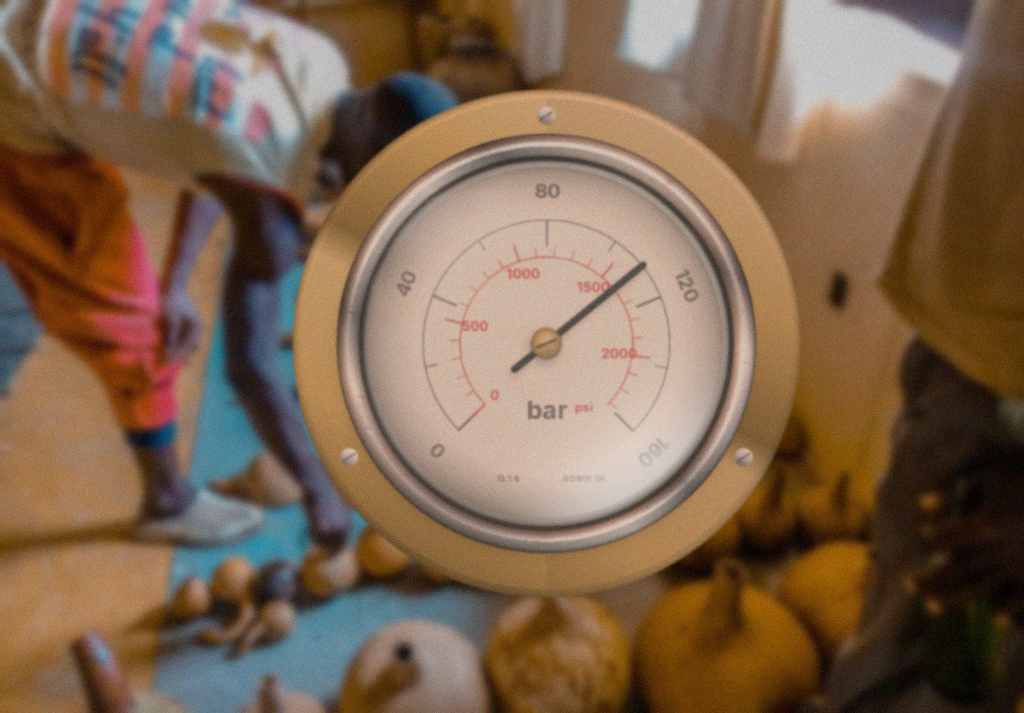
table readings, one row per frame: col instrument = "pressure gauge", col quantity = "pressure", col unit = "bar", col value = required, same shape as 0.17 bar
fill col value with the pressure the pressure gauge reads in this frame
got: 110 bar
